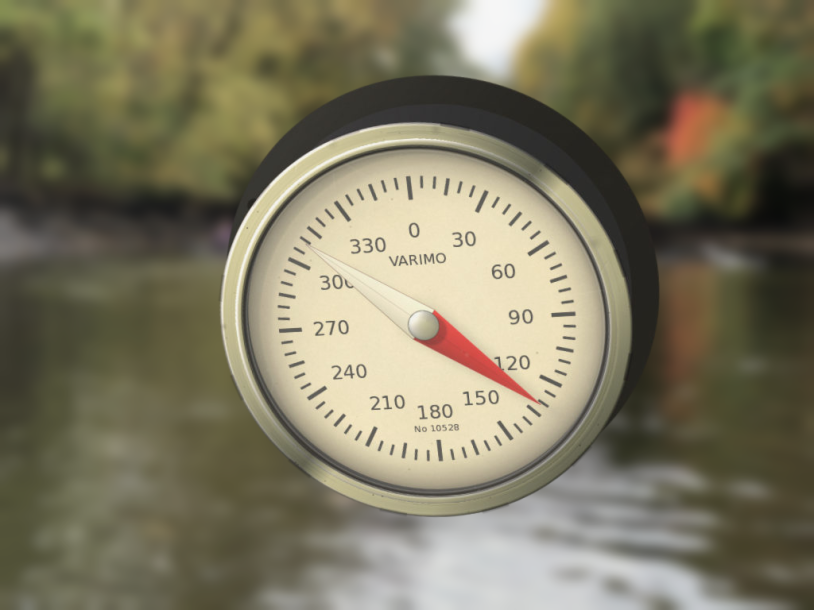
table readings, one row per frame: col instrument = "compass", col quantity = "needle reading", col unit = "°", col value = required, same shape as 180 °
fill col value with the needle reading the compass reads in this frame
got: 130 °
